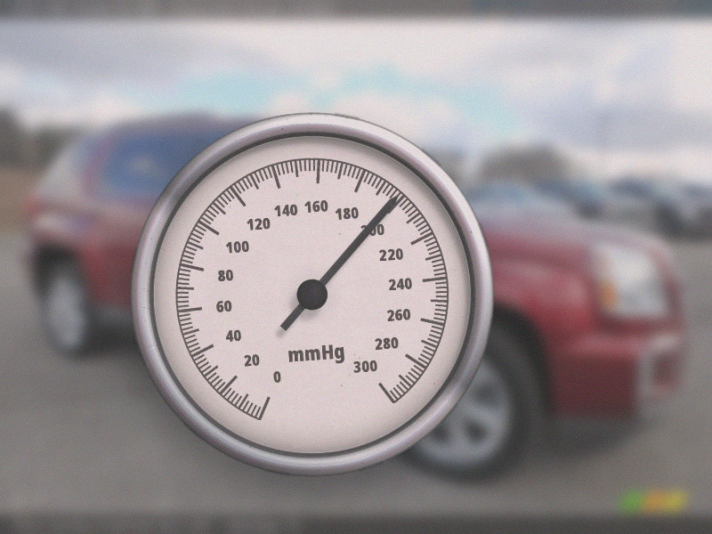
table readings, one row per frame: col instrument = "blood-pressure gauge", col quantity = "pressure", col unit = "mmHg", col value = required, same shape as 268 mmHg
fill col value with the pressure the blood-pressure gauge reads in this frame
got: 198 mmHg
